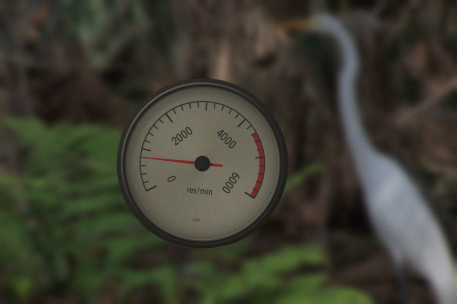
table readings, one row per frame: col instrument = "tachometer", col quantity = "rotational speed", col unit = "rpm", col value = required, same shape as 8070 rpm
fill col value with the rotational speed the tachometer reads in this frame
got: 800 rpm
